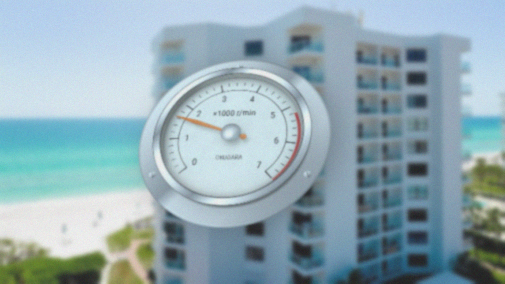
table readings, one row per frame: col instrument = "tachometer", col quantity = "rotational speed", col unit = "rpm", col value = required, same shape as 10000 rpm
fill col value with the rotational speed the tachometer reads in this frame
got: 1600 rpm
